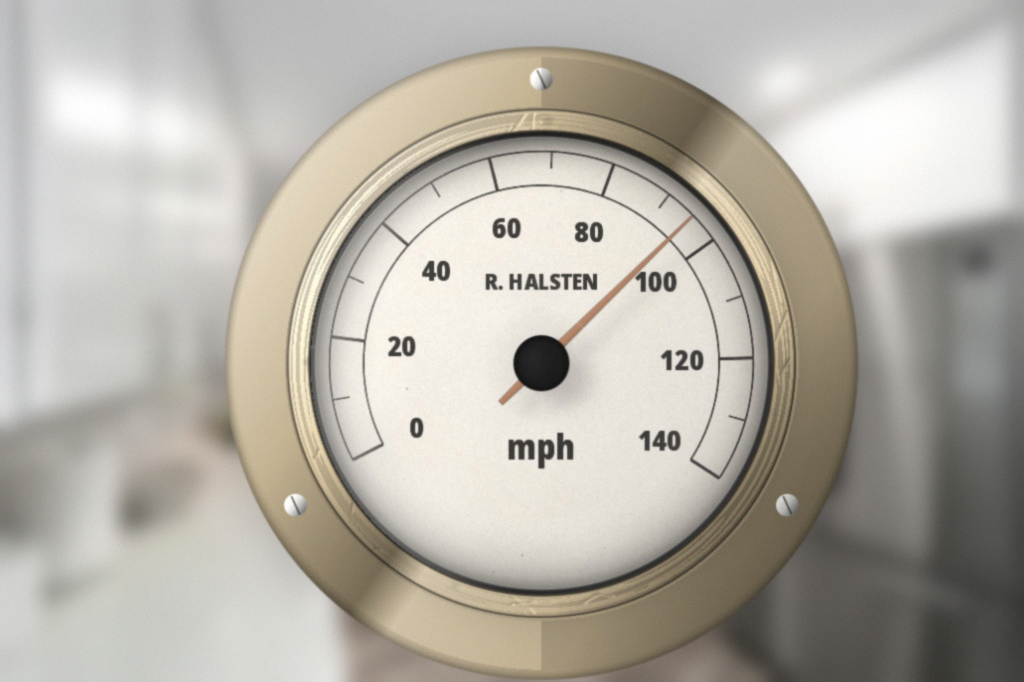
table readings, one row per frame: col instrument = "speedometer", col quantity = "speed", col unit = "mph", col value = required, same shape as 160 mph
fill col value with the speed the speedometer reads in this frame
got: 95 mph
